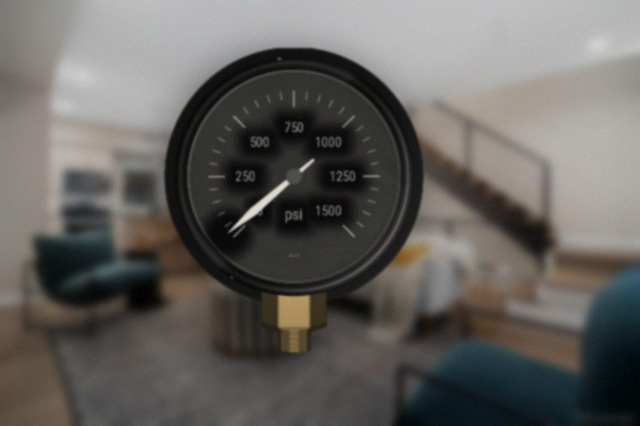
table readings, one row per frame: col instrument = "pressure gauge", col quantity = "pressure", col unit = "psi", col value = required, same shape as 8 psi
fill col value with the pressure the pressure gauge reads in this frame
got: 25 psi
